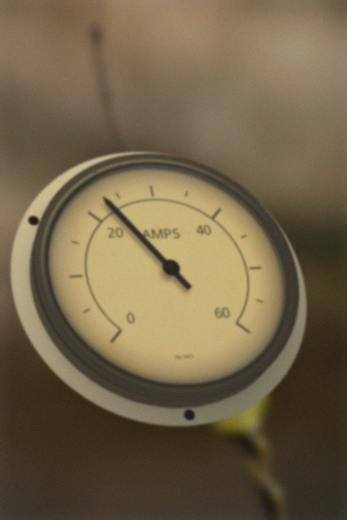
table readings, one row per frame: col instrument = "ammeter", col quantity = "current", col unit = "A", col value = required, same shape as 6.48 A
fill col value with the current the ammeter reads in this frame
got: 22.5 A
